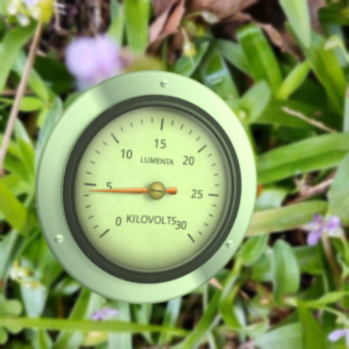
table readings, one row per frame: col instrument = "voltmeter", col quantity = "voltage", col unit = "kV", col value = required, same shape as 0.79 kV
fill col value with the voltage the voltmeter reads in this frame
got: 4.5 kV
